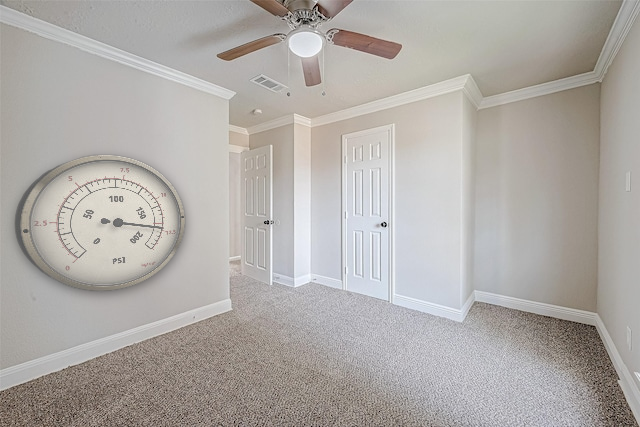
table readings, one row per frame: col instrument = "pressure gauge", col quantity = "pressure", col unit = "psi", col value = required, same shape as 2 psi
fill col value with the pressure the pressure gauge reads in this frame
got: 175 psi
